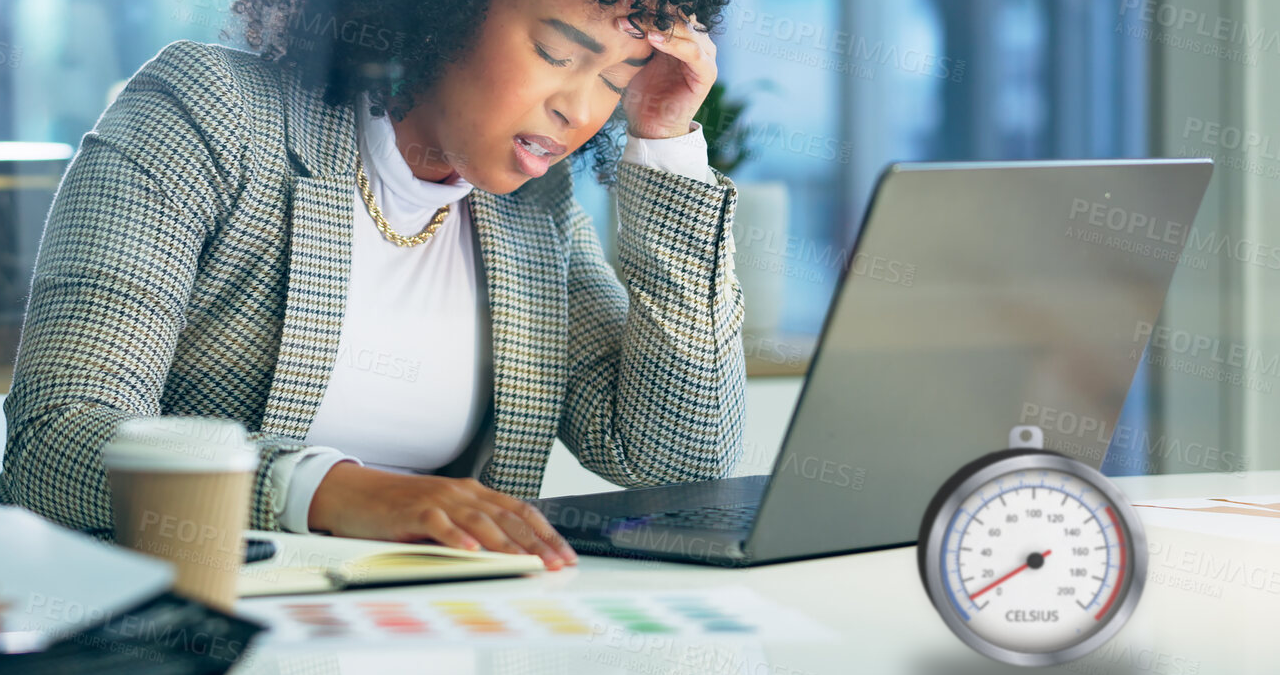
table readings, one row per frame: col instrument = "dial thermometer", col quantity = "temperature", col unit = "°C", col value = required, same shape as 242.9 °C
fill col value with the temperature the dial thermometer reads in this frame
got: 10 °C
